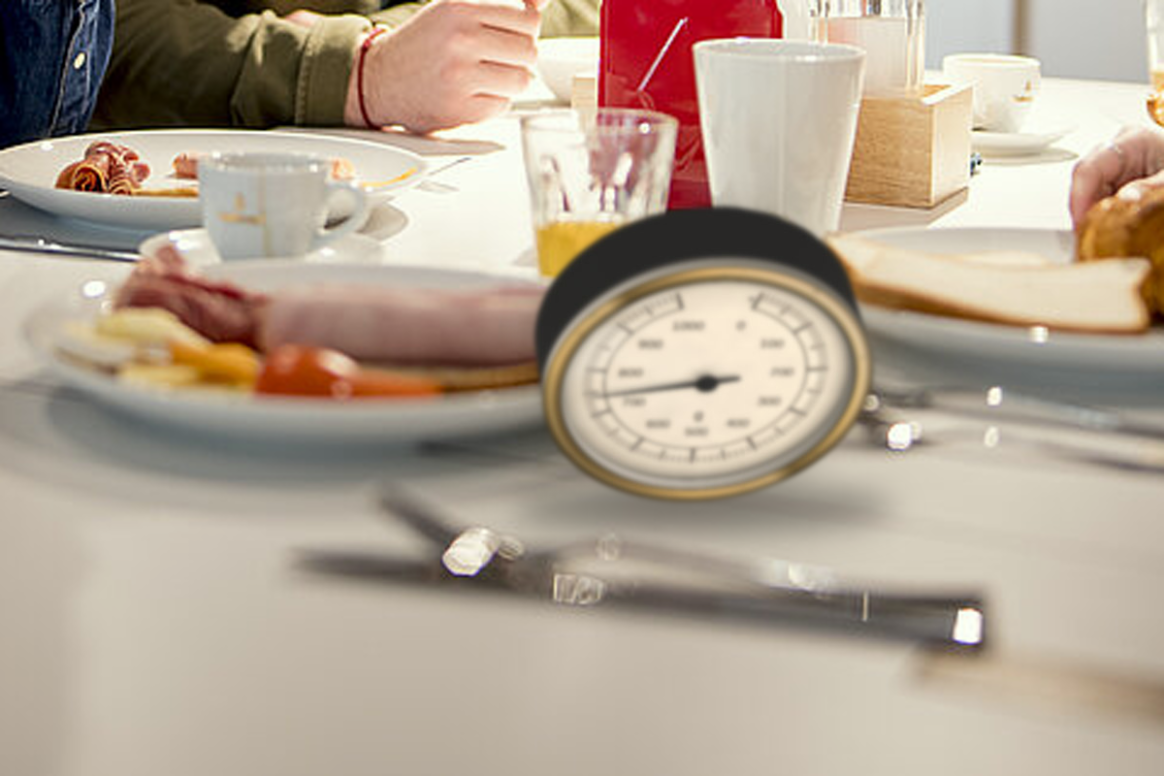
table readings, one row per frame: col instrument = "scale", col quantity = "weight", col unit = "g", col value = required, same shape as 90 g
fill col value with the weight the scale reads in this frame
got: 750 g
